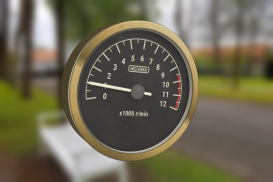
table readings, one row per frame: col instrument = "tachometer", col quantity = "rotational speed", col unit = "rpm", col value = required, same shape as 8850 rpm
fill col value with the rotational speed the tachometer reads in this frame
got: 1000 rpm
